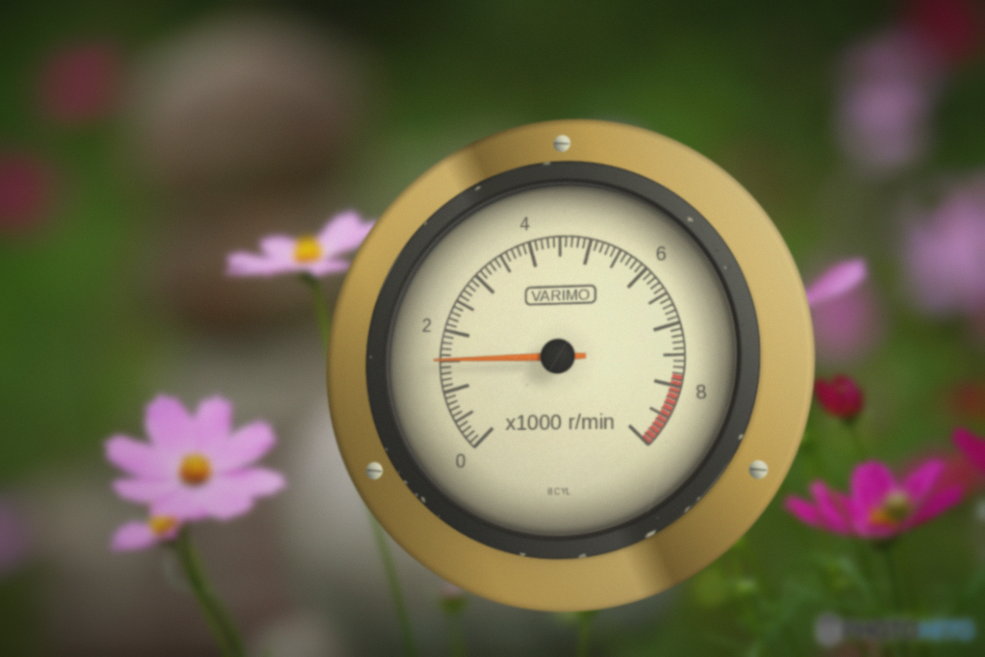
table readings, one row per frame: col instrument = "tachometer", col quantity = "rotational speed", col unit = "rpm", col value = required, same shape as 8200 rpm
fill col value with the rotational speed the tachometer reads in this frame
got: 1500 rpm
